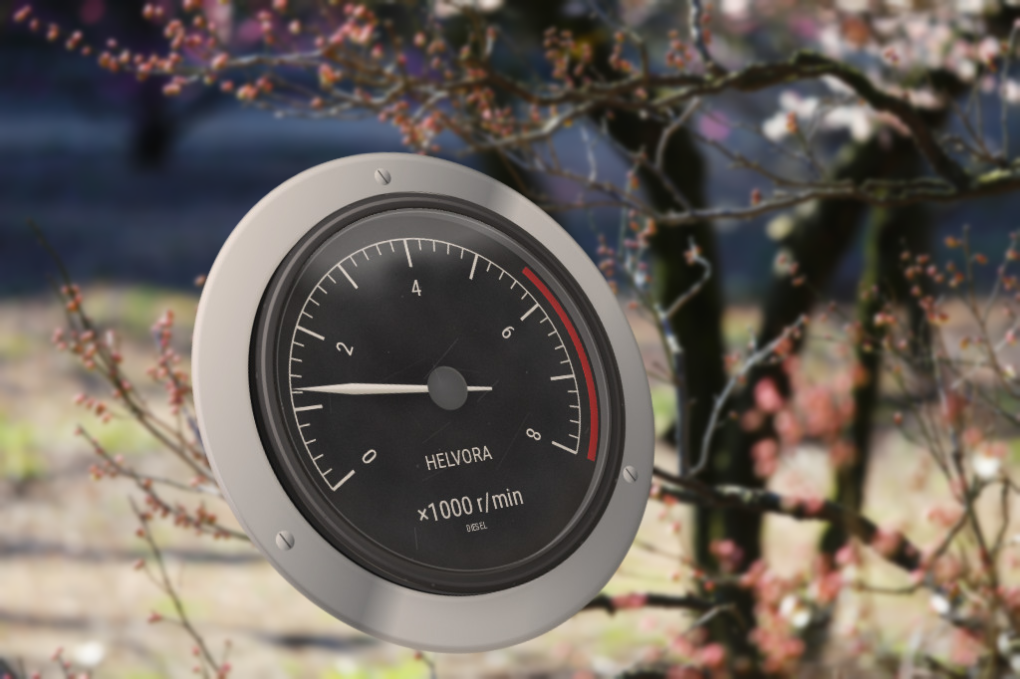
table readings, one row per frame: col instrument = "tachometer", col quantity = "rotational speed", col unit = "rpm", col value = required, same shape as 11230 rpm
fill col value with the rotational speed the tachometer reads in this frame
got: 1200 rpm
